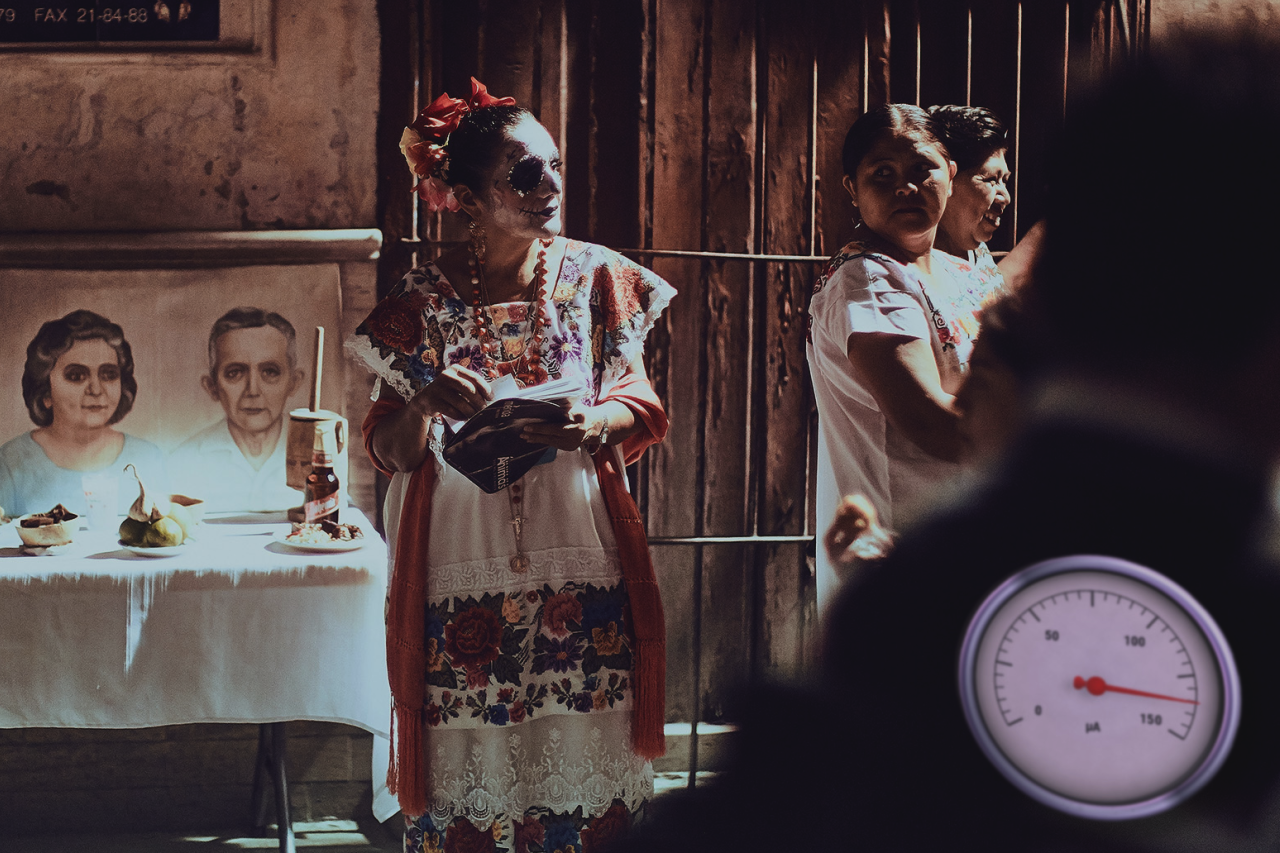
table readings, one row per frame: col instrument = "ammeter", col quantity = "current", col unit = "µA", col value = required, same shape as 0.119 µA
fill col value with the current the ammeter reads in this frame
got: 135 µA
